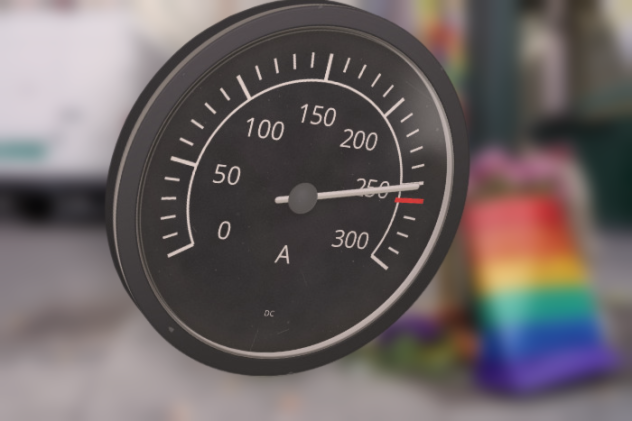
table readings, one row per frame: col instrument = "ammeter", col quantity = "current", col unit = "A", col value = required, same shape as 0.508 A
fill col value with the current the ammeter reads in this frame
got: 250 A
